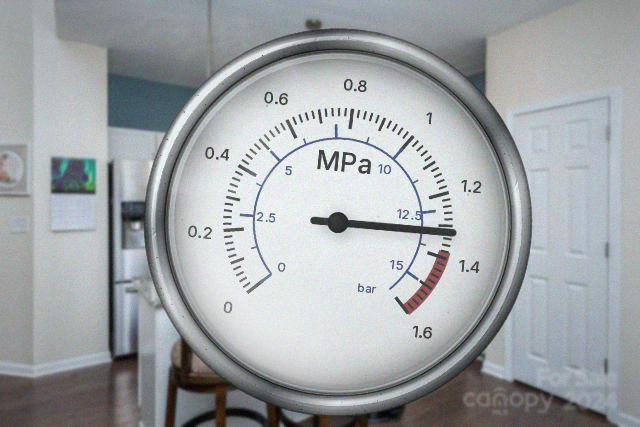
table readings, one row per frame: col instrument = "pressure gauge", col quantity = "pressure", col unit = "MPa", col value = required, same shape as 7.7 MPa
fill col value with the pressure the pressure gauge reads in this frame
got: 1.32 MPa
